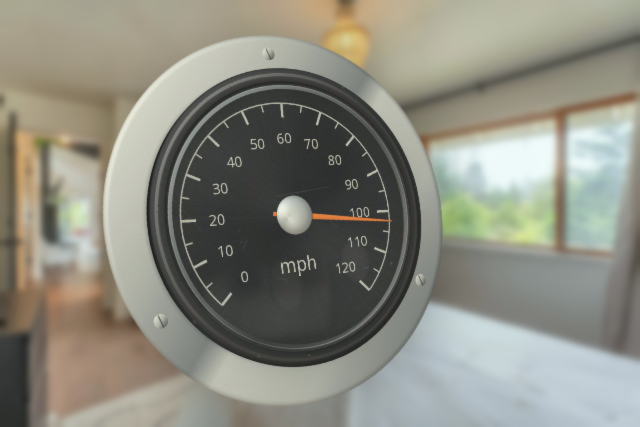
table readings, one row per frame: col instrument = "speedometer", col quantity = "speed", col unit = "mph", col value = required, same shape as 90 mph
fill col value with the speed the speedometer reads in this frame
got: 102.5 mph
